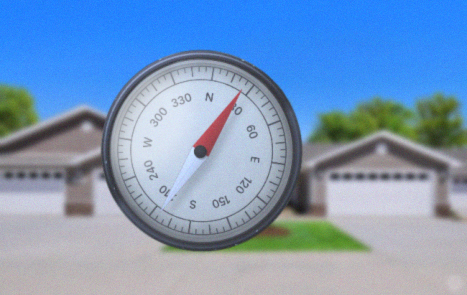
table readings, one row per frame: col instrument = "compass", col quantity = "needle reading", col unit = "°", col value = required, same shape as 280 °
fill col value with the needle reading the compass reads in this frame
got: 25 °
